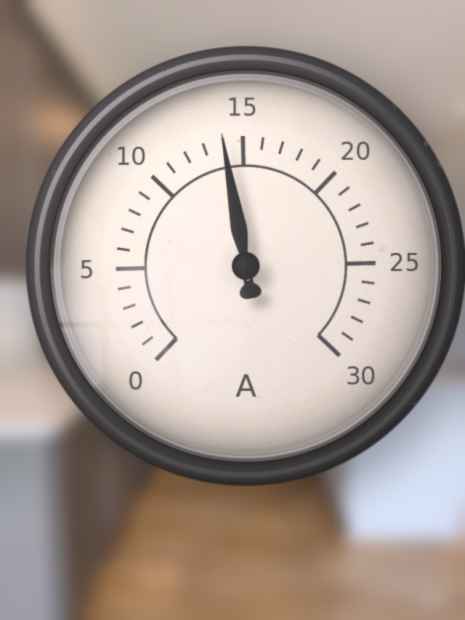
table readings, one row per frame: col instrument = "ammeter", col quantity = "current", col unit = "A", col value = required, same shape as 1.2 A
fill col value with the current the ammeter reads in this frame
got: 14 A
